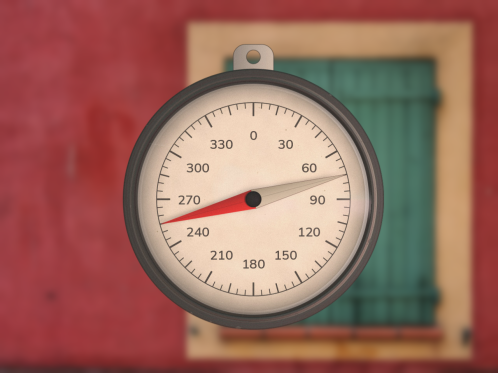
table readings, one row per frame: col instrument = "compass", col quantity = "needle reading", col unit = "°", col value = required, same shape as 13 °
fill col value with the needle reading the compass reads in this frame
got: 255 °
